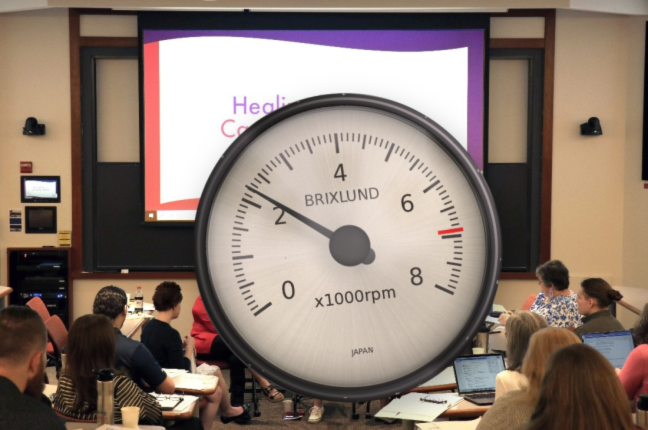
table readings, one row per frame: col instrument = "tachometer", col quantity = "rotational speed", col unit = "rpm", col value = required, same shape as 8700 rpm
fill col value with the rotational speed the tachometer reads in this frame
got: 2200 rpm
